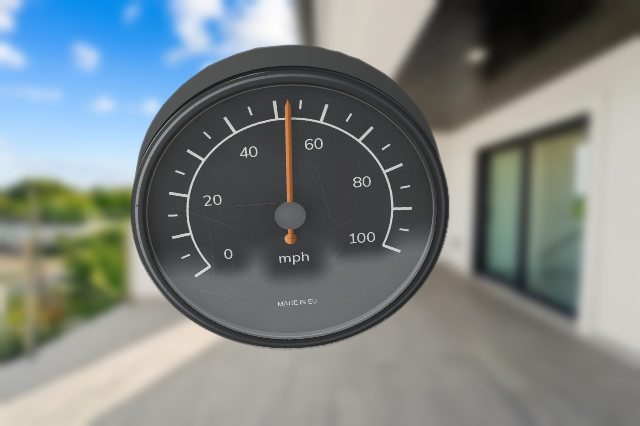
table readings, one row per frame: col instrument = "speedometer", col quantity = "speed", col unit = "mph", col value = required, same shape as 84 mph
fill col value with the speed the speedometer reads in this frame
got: 52.5 mph
